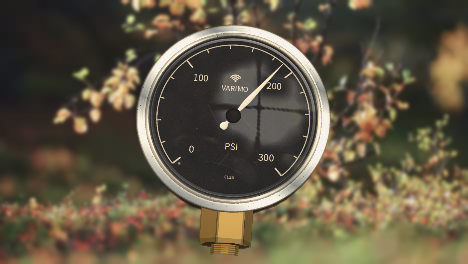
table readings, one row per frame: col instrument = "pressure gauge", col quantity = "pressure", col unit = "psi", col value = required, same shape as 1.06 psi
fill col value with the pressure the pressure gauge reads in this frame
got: 190 psi
